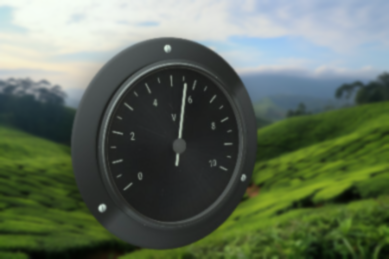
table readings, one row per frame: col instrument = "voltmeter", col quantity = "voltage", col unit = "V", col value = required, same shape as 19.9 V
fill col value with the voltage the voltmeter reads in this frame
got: 5.5 V
